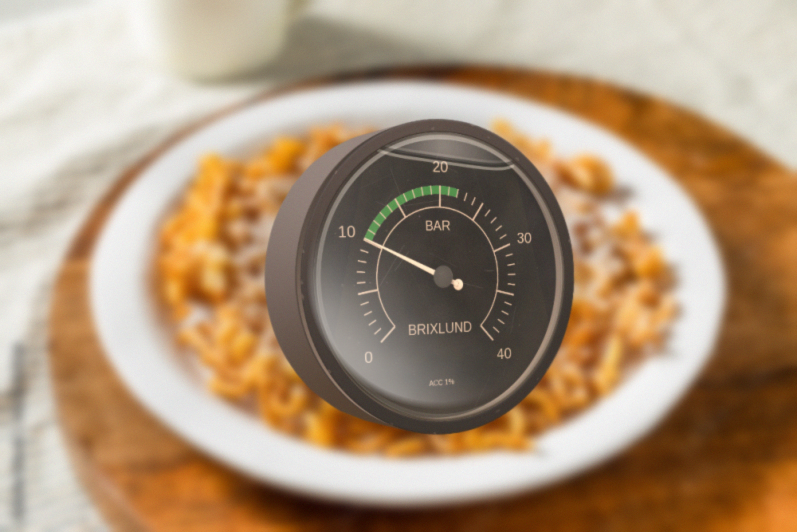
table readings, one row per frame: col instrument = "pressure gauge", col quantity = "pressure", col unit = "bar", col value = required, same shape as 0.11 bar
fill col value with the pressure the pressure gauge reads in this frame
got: 10 bar
